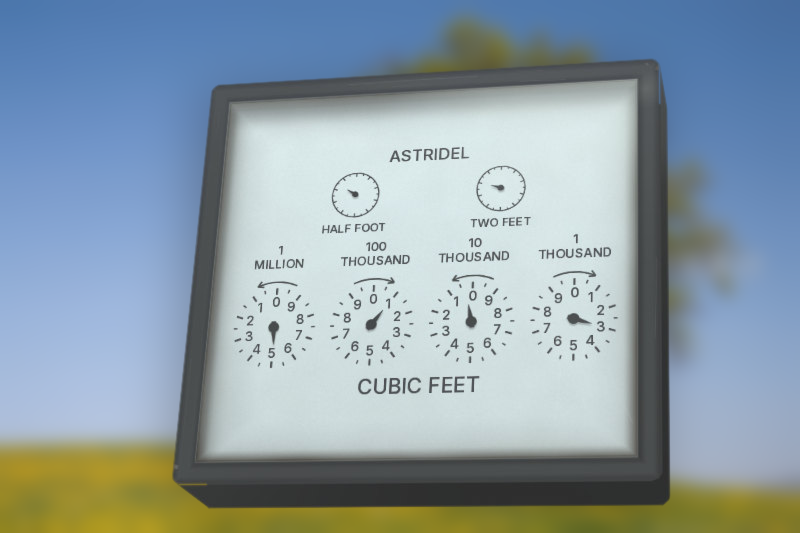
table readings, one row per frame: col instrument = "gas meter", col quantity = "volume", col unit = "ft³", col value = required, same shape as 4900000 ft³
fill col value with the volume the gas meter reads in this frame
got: 510300 ft³
